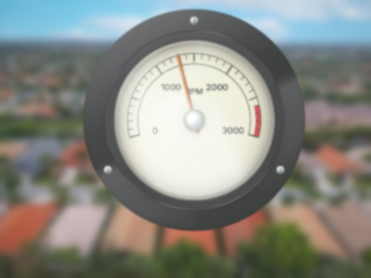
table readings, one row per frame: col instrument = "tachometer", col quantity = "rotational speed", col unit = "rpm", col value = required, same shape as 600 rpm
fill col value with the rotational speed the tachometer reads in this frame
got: 1300 rpm
